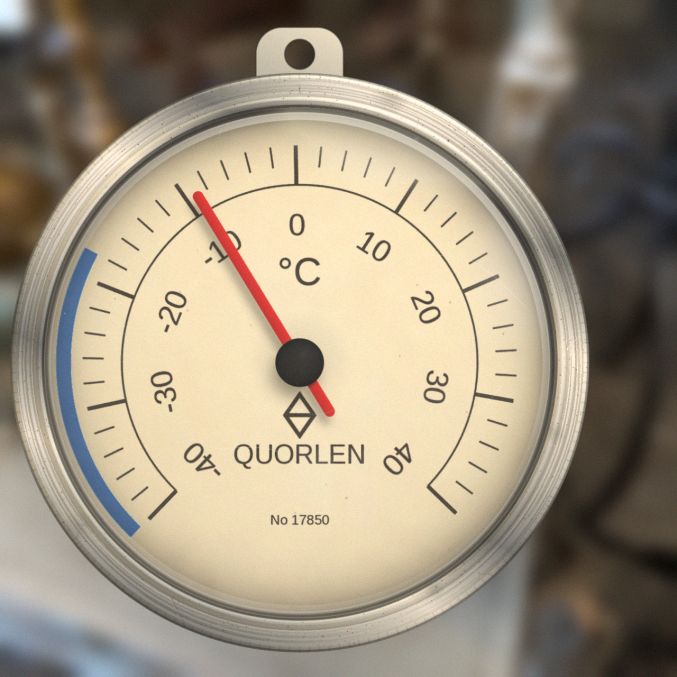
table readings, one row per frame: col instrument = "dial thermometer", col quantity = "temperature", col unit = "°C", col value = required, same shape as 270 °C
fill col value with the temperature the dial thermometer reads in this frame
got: -9 °C
